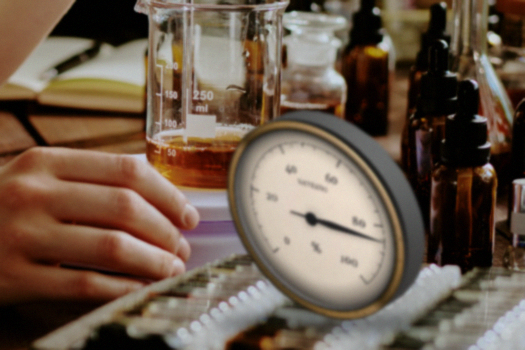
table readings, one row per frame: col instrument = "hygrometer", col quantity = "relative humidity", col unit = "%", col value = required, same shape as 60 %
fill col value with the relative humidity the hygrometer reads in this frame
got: 84 %
